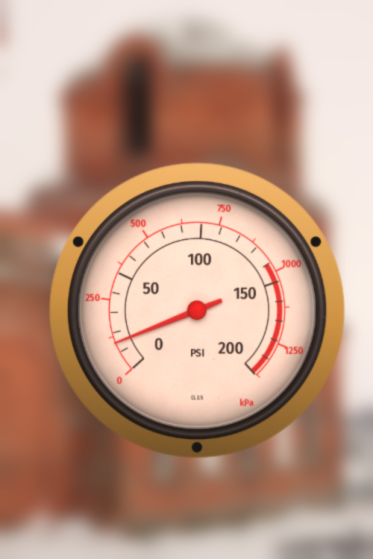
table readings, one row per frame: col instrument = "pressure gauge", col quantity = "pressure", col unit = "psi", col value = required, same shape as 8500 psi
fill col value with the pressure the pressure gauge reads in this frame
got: 15 psi
